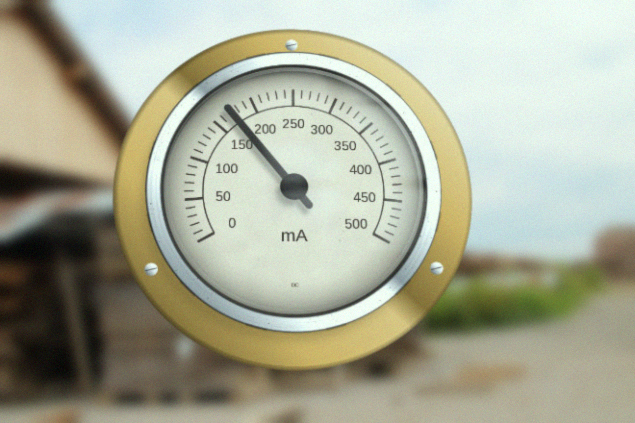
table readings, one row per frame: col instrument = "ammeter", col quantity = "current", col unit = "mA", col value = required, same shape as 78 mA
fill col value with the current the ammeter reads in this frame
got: 170 mA
